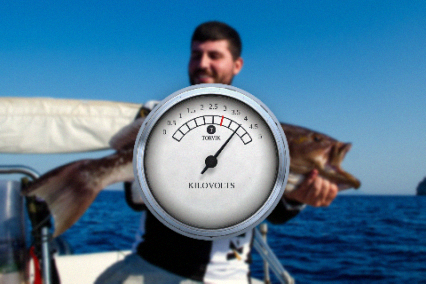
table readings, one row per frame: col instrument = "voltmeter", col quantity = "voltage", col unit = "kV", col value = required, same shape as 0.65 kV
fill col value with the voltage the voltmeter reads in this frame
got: 4 kV
